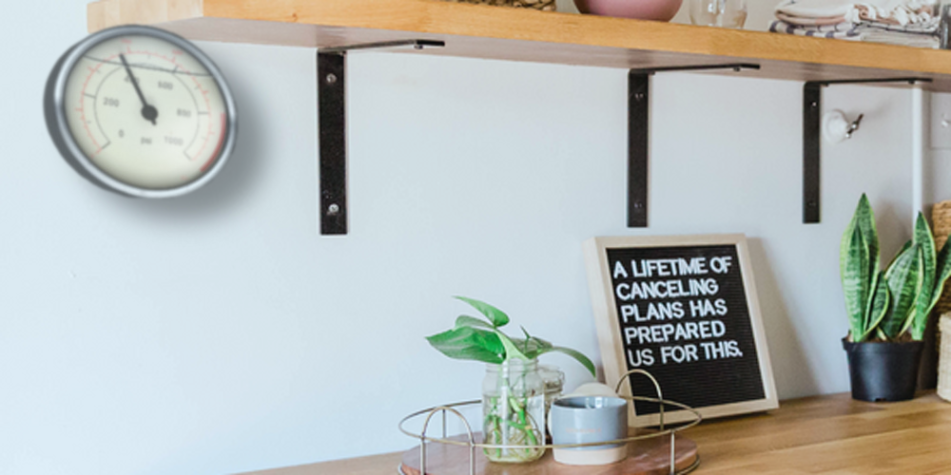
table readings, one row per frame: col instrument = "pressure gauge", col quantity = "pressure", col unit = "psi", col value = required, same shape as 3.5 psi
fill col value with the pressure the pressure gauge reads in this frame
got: 400 psi
